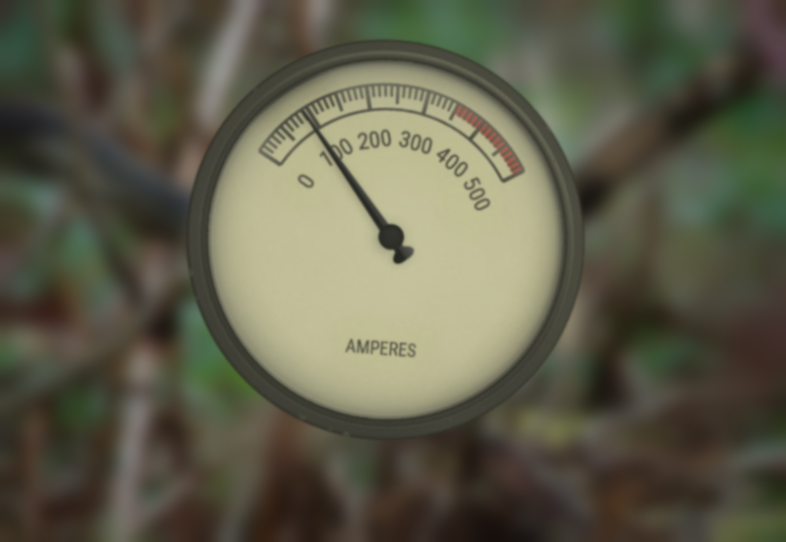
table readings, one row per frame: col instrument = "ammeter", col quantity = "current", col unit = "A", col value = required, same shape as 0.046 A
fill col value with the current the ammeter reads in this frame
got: 90 A
